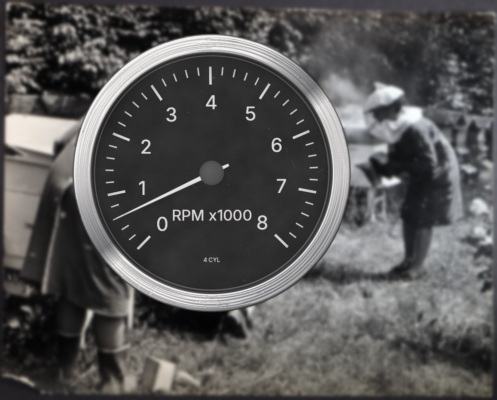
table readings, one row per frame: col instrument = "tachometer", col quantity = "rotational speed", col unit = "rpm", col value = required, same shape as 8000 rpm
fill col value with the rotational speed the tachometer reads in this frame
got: 600 rpm
